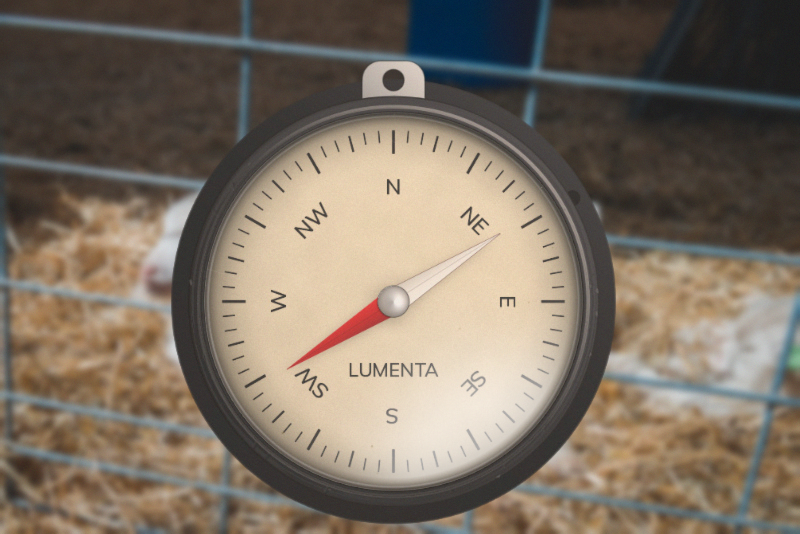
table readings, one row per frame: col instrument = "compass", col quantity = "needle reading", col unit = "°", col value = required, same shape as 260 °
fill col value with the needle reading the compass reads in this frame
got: 237.5 °
